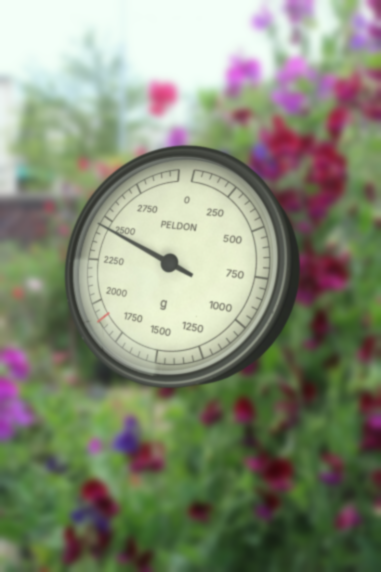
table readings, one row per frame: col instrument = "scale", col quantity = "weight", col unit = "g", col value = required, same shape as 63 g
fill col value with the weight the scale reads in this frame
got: 2450 g
